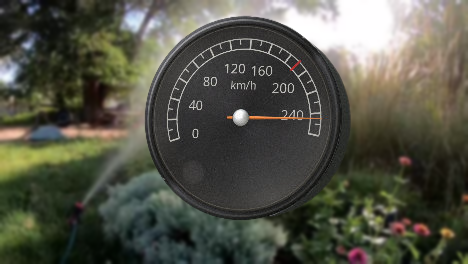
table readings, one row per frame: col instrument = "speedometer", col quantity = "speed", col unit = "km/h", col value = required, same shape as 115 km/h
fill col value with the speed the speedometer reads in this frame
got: 245 km/h
